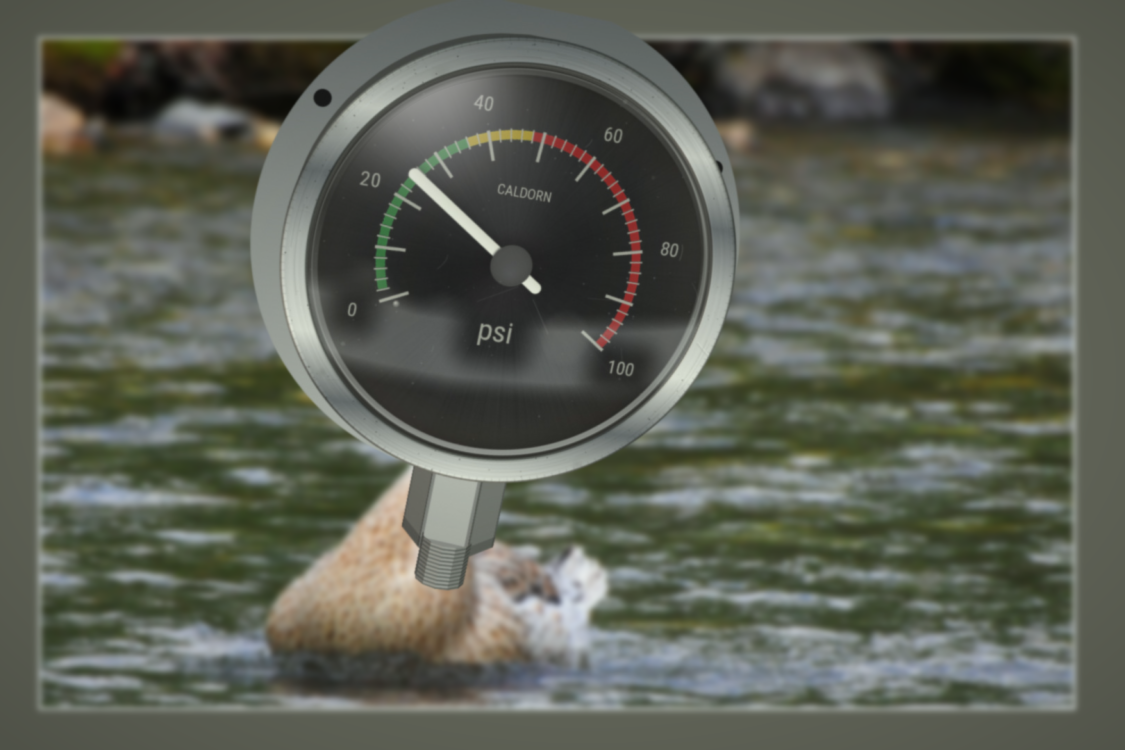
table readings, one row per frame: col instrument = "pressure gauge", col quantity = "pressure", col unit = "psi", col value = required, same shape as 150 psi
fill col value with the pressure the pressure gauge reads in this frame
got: 25 psi
